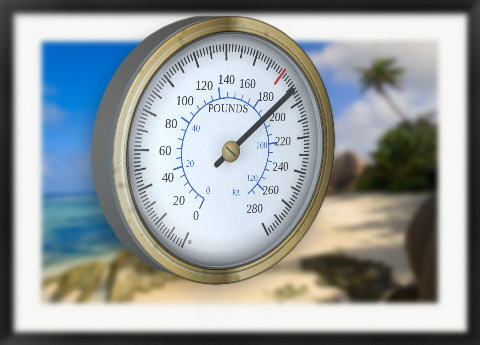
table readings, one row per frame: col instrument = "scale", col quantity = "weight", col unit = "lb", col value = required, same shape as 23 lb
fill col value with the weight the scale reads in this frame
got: 190 lb
